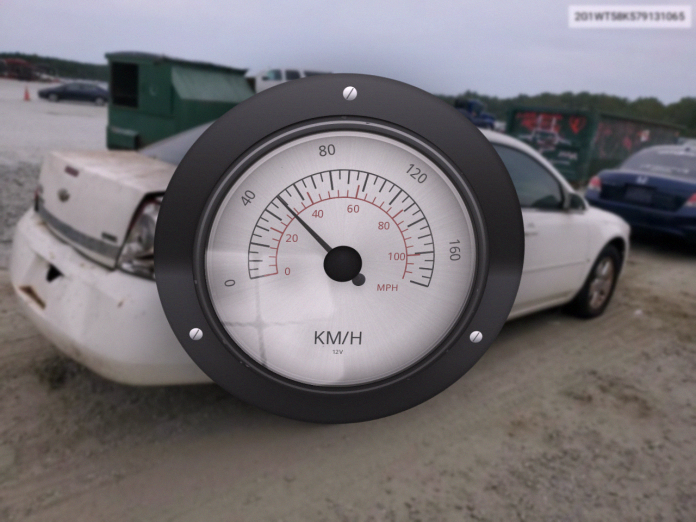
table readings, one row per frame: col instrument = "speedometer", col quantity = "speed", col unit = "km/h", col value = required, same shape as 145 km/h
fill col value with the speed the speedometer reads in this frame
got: 50 km/h
